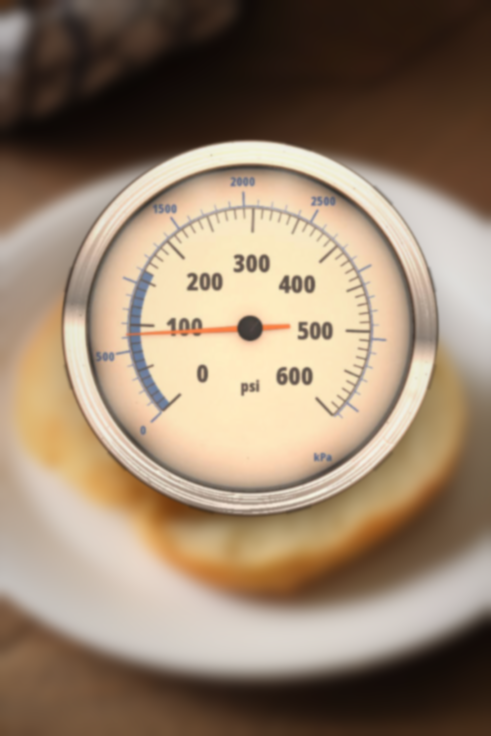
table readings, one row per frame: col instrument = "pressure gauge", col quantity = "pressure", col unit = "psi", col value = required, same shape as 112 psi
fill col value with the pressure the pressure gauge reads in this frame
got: 90 psi
